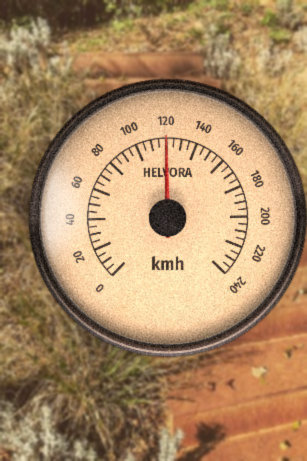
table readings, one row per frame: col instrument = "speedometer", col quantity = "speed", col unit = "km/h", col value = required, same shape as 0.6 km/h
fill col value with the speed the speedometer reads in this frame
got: 120 km/h
